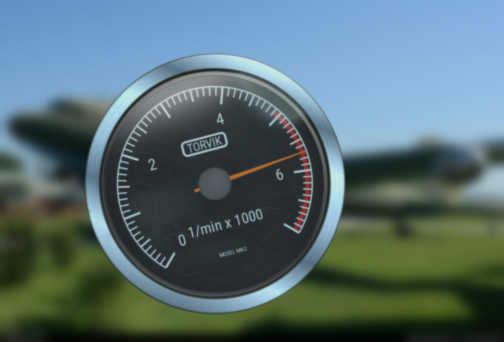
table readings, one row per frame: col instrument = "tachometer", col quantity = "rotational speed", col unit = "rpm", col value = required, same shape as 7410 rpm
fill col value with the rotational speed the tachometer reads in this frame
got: 5700 rpm
